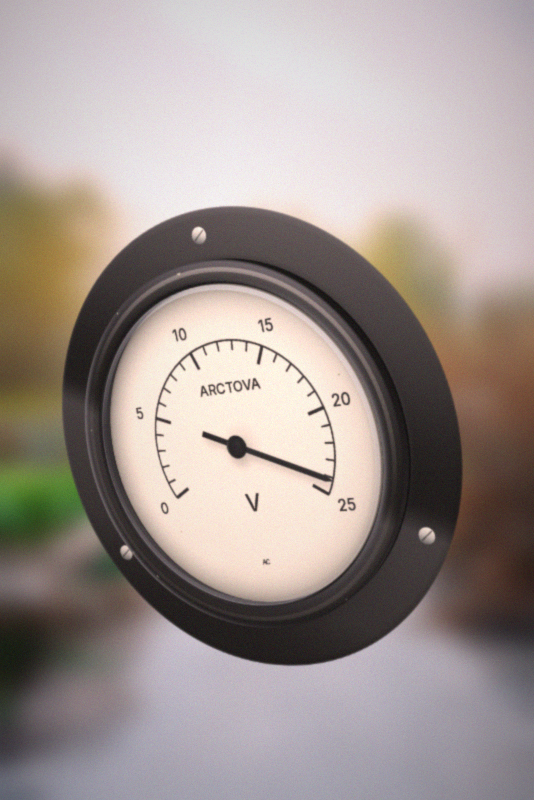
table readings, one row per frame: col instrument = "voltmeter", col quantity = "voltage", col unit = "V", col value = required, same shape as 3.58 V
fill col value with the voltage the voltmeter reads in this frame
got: 24 V
